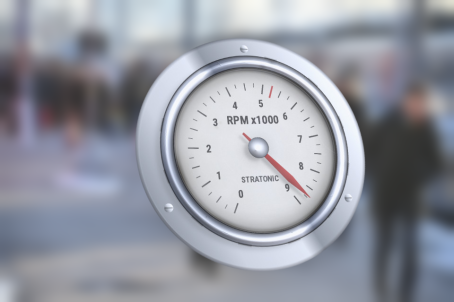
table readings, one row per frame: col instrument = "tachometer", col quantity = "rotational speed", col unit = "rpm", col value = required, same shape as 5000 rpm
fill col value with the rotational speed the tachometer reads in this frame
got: 8750 rpm
